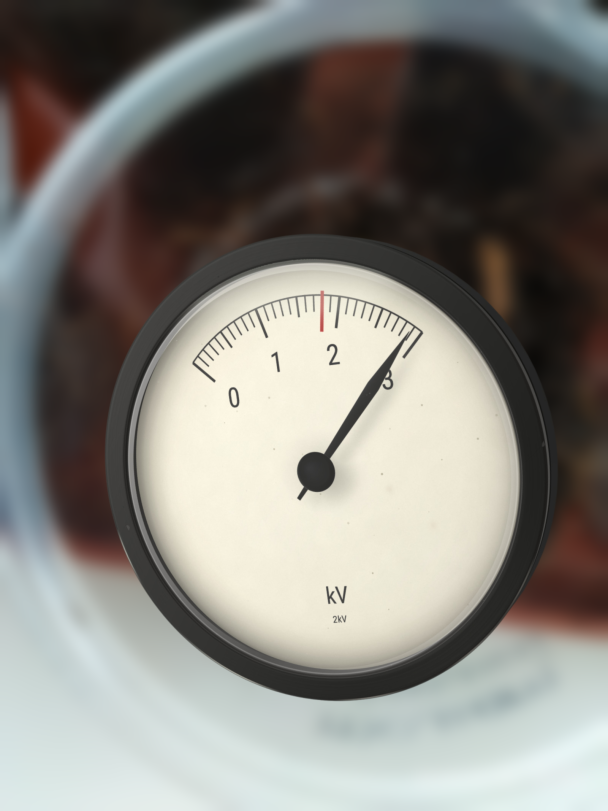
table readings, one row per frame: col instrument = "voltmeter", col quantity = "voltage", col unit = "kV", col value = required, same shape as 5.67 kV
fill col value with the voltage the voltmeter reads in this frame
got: 2.9 kV
